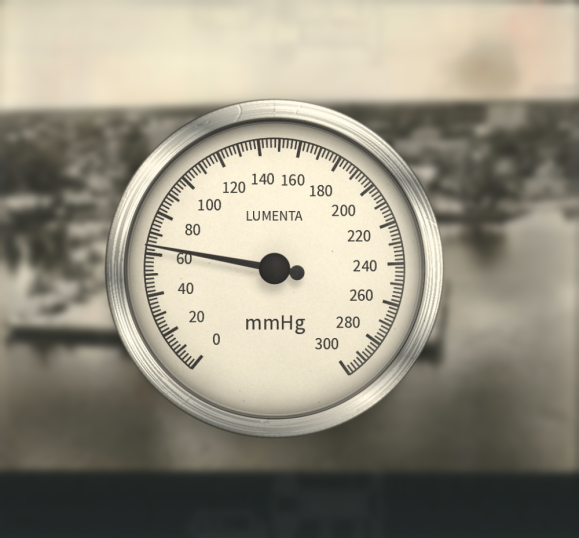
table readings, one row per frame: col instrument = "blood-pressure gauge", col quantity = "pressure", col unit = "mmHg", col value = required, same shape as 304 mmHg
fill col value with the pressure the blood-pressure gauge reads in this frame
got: 64 mmHg
